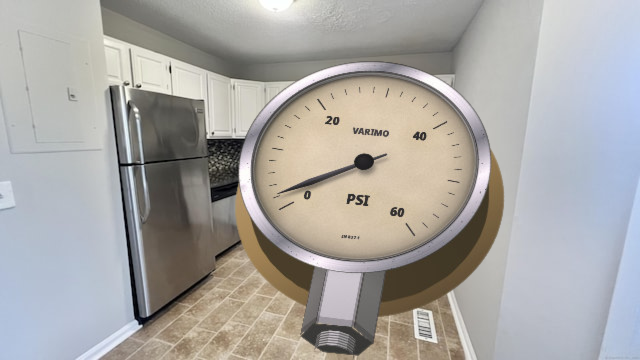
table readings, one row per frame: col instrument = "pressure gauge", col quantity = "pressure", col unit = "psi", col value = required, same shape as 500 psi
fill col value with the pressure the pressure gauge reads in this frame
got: 2 psi
